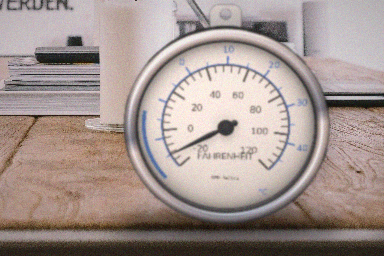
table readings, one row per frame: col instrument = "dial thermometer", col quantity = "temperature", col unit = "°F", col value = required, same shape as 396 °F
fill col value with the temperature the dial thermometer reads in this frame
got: -12 °F
